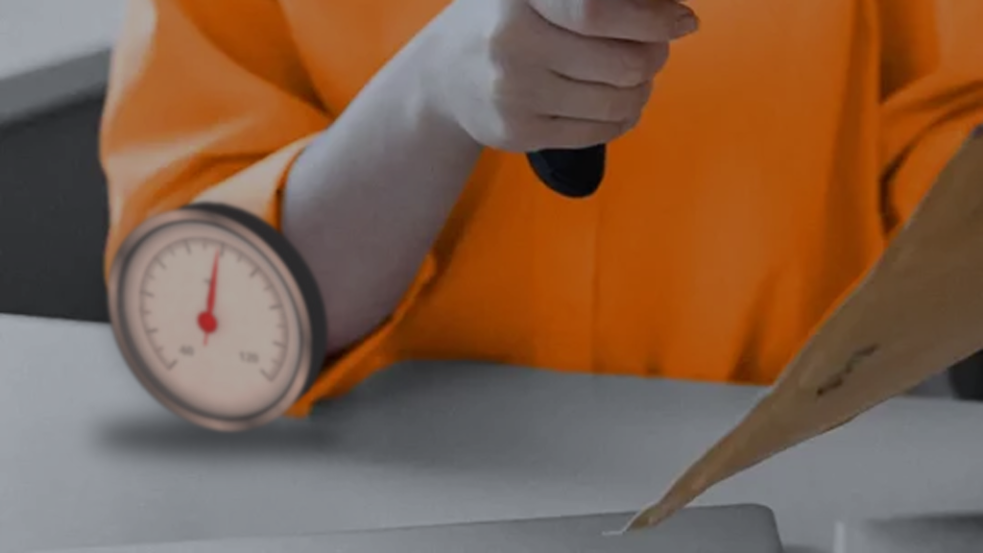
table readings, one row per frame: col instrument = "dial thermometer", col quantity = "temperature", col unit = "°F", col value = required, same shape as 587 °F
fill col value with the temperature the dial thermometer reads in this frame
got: 40 °F
